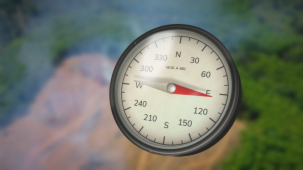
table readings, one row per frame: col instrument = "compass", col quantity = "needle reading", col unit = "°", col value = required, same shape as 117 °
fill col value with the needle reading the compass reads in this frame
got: 95 °
